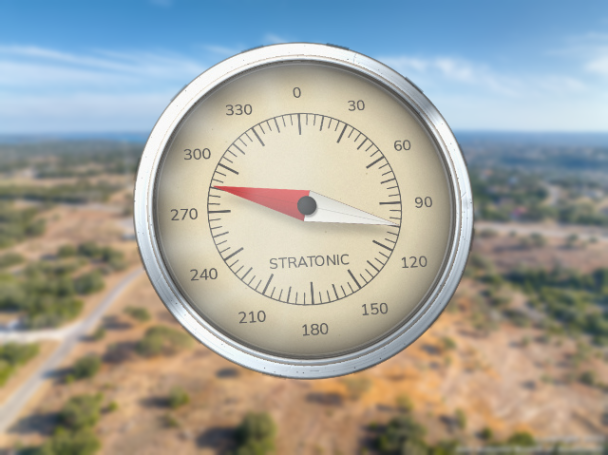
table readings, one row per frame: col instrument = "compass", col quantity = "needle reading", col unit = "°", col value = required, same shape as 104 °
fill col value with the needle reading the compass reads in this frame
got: 285 °
